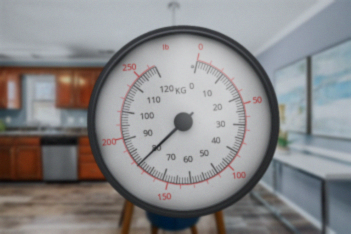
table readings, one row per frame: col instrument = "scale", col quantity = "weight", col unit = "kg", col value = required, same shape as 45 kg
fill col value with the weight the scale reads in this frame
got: 80 kg
